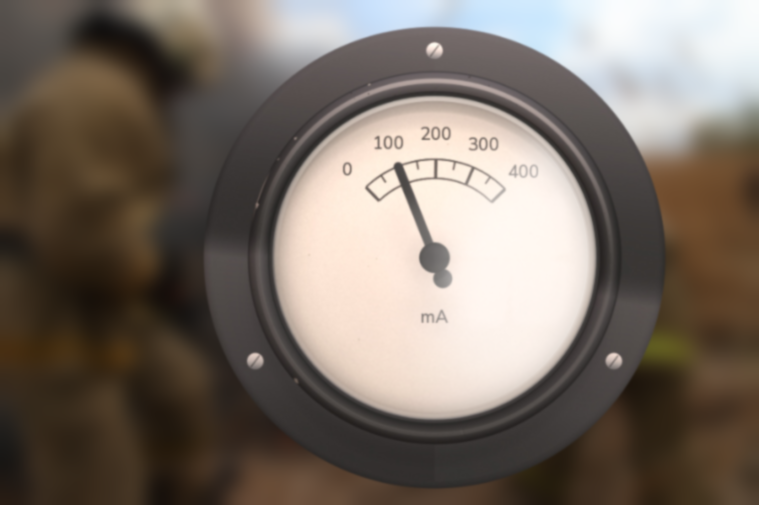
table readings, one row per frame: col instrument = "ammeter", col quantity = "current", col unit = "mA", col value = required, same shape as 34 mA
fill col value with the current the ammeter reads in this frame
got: 100 mA
